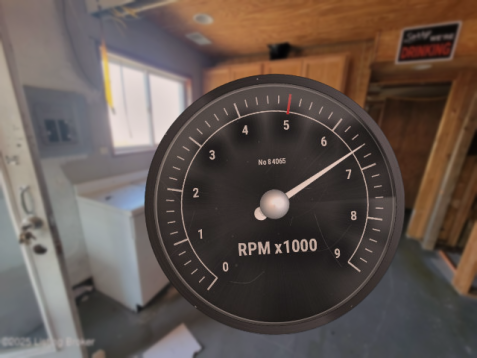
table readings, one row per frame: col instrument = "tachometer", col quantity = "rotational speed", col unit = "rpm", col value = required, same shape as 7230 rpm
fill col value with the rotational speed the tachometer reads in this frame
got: 6600 rpm
